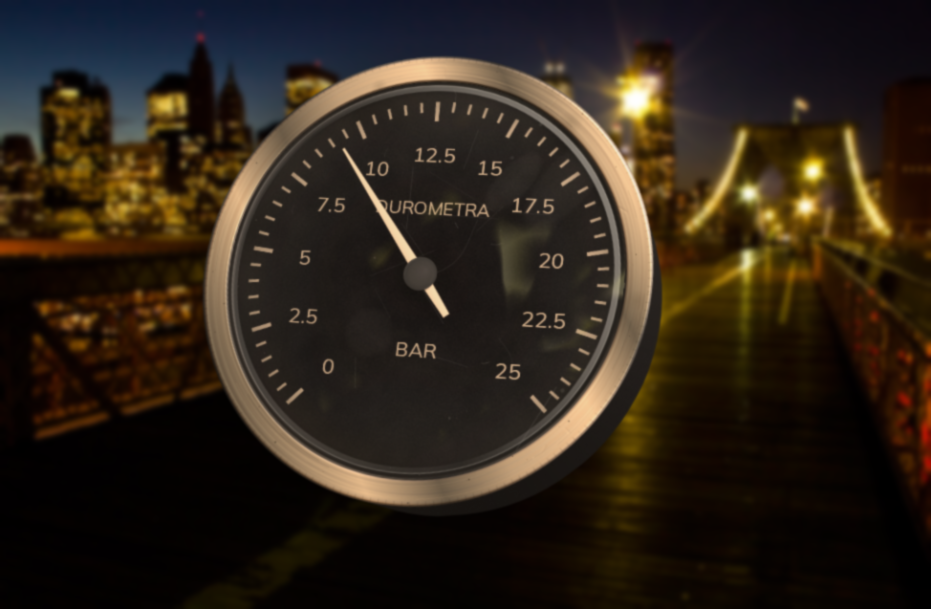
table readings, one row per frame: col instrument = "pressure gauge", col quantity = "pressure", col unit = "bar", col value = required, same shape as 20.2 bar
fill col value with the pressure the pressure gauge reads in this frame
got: 9.25 bar
